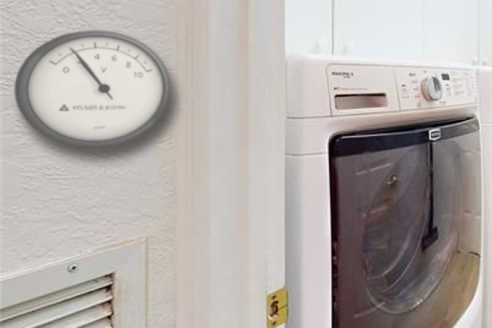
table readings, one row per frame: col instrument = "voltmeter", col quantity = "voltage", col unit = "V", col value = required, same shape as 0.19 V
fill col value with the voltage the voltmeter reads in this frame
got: 2 V
